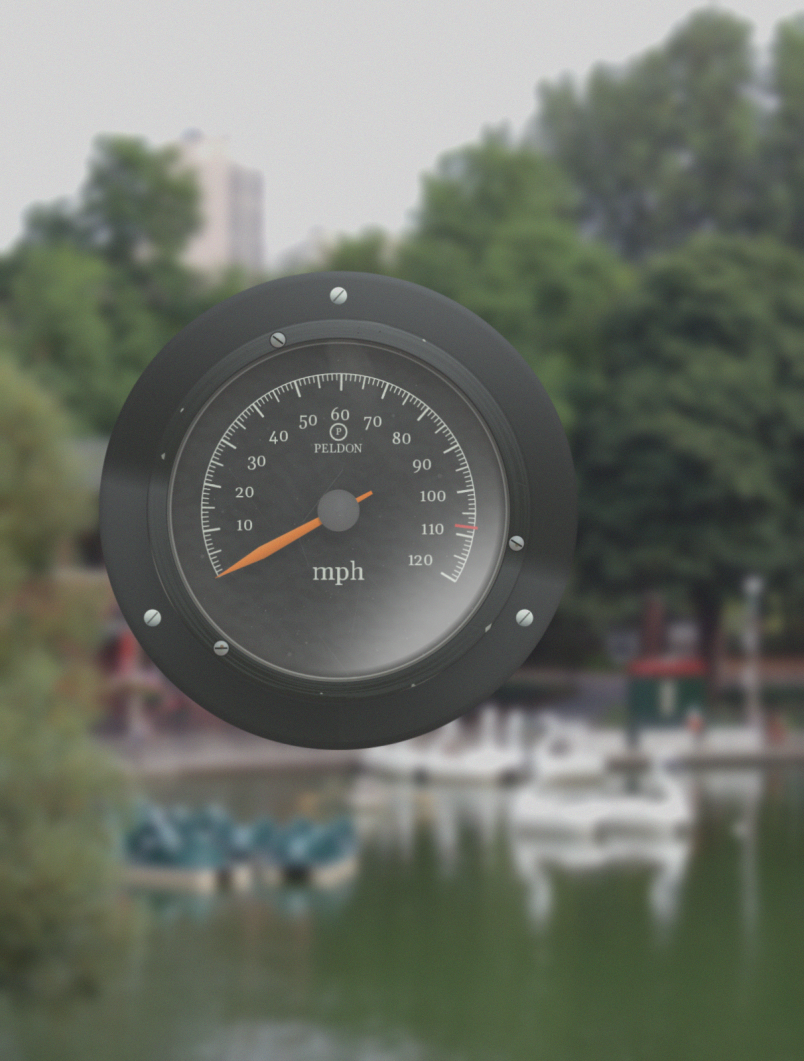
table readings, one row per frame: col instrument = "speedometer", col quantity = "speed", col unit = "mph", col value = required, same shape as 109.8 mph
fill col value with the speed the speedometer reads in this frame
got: 0 mph
